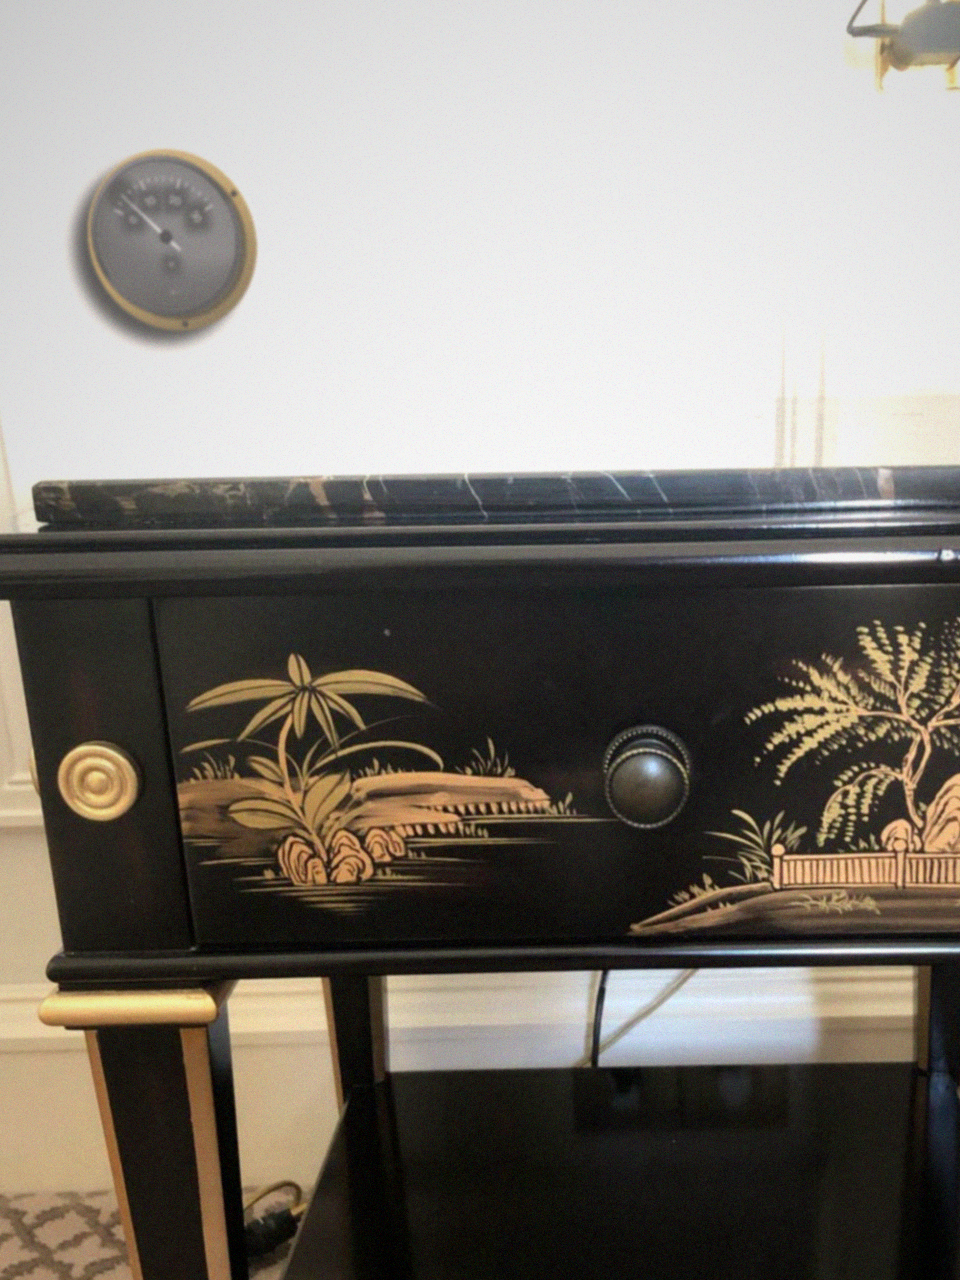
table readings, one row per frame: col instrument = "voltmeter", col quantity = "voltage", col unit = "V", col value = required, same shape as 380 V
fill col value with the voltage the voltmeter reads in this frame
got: 4 V
